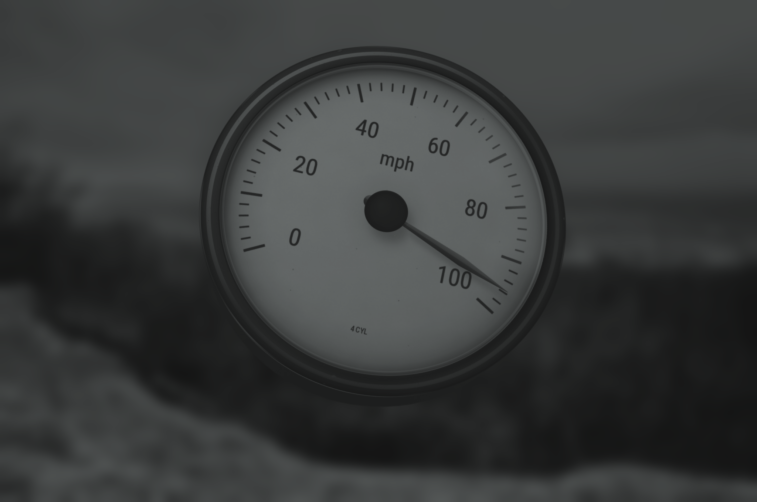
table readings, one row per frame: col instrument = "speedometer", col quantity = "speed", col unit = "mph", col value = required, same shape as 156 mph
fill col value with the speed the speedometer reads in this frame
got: 96 mph
